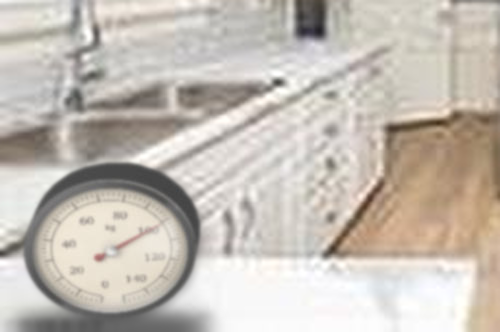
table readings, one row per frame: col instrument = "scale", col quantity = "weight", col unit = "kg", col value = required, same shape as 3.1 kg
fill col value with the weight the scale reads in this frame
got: 100 kg
